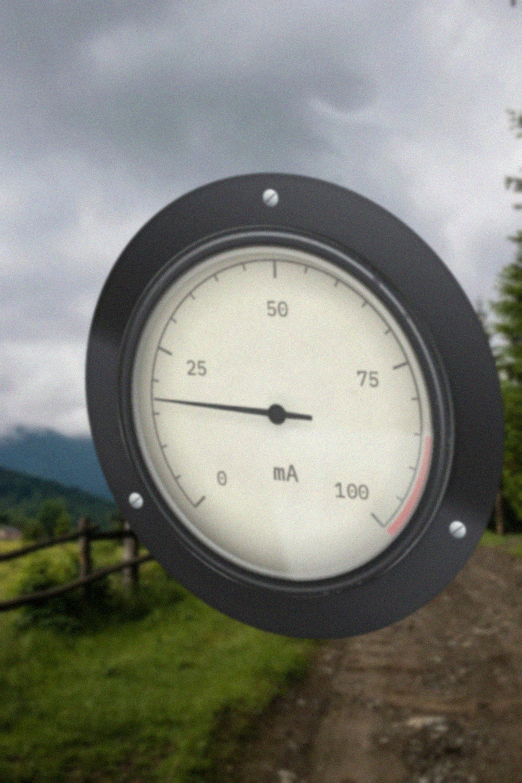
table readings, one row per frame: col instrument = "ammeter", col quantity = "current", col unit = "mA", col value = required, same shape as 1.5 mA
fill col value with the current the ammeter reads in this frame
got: 17.5 mA
